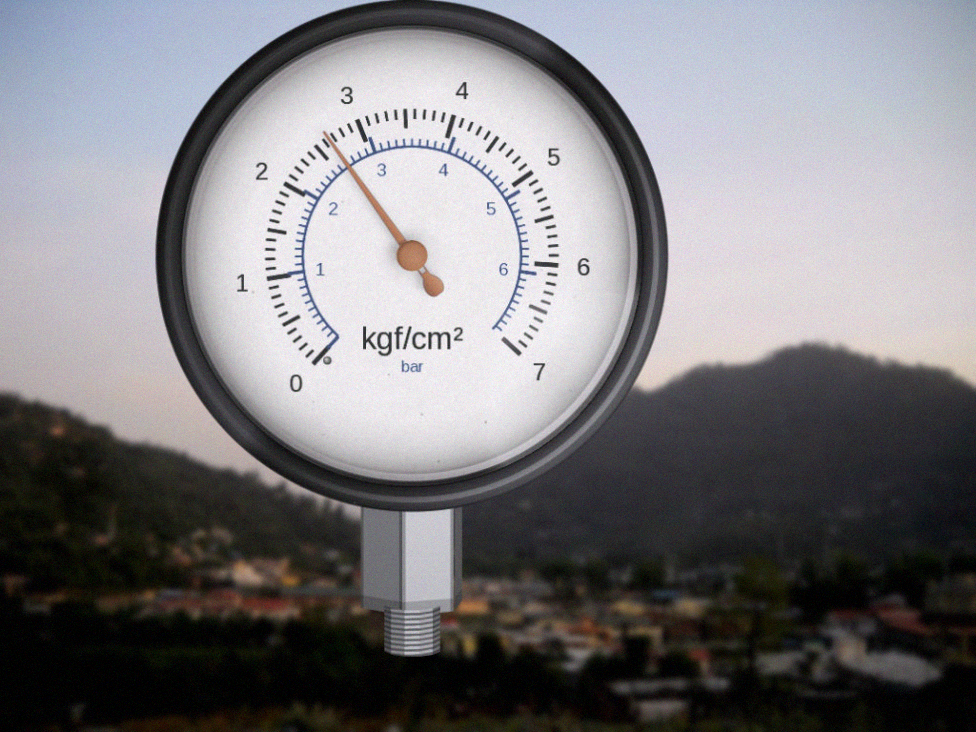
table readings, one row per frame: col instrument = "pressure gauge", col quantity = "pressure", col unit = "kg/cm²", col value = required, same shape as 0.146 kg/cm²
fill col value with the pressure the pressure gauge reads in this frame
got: 2.65 kg/cm²
